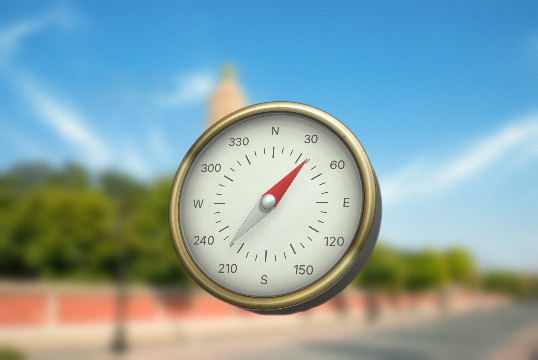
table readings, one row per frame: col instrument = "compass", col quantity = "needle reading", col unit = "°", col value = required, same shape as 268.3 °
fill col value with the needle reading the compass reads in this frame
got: 40 °
